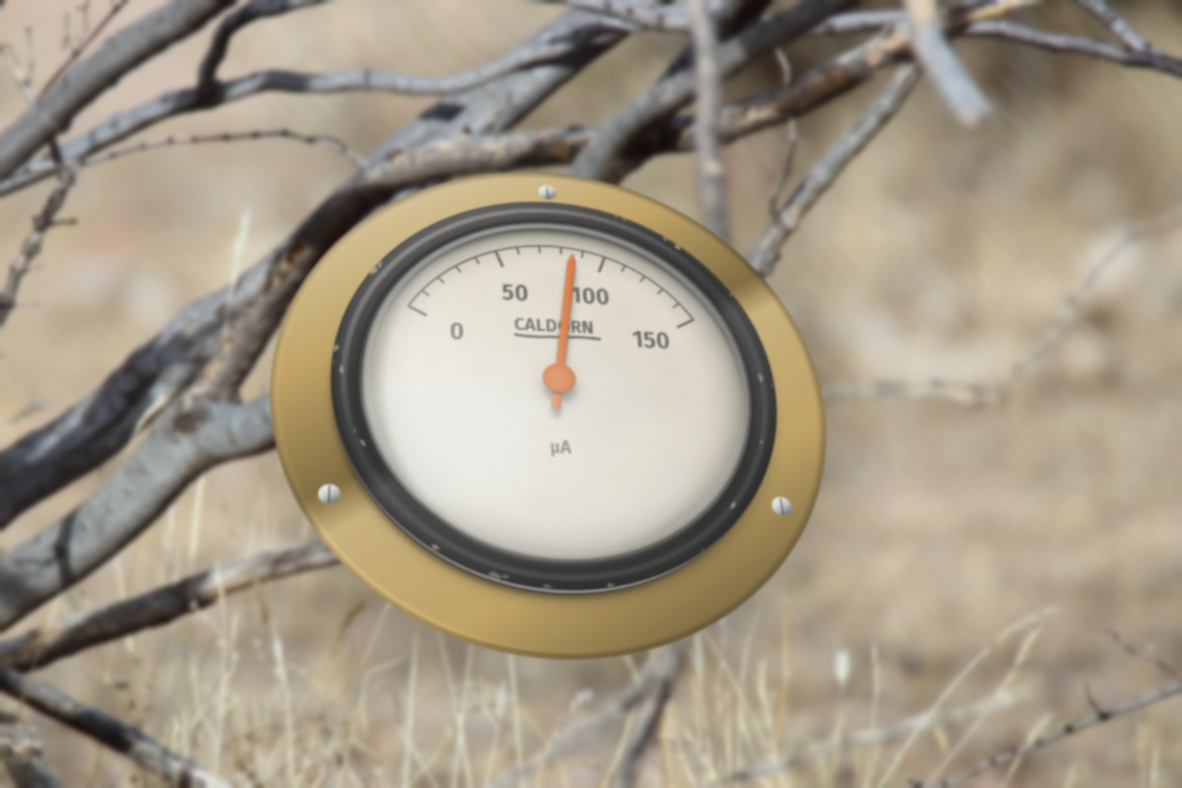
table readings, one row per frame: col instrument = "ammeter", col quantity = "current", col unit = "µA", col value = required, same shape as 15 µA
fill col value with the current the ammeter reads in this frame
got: 85 µA
